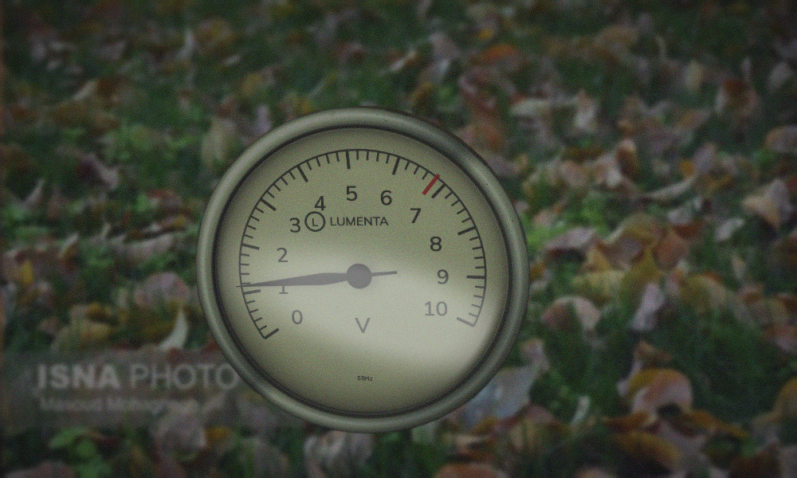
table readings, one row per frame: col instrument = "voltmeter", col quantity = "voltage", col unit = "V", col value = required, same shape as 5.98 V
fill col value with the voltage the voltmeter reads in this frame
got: 1.2 V
